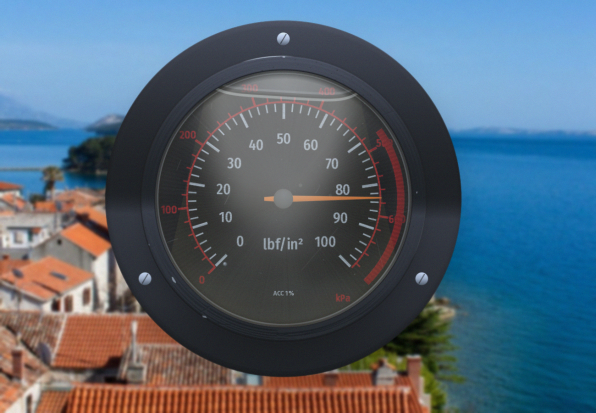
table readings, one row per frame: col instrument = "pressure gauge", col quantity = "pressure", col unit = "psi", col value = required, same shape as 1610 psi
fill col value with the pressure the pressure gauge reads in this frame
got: 83 psi
